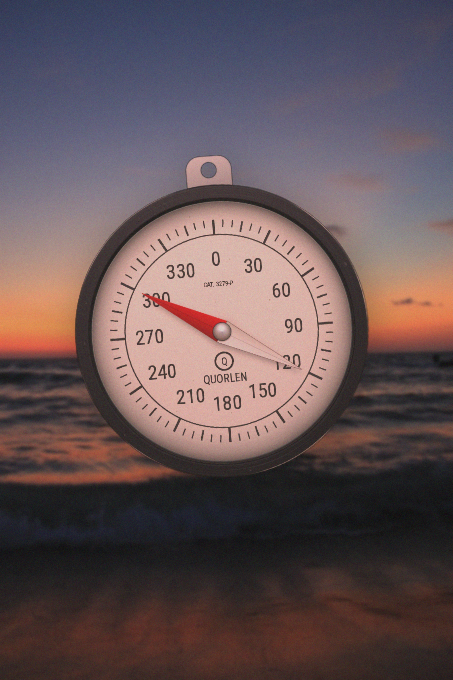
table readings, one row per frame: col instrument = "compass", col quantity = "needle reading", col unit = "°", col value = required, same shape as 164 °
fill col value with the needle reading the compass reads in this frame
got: 300 °
